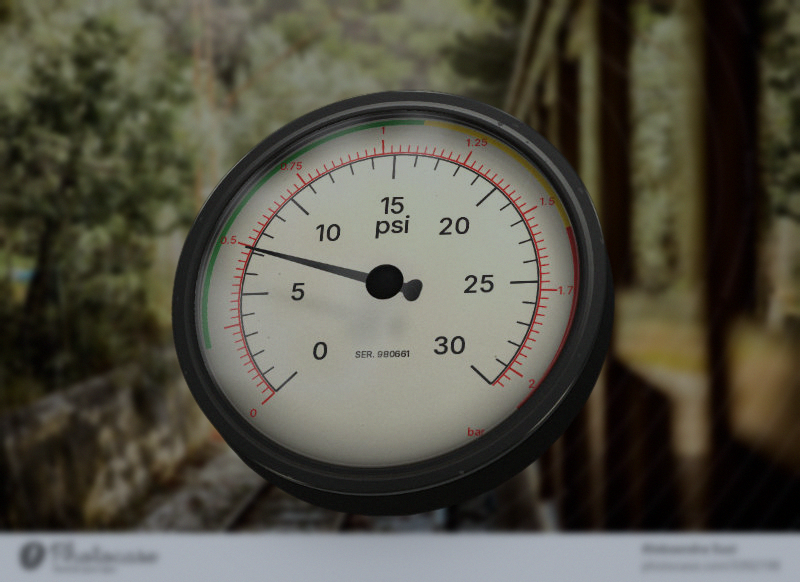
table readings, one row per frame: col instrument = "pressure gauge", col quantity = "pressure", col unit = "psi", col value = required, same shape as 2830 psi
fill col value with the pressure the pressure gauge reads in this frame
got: 7 psi
